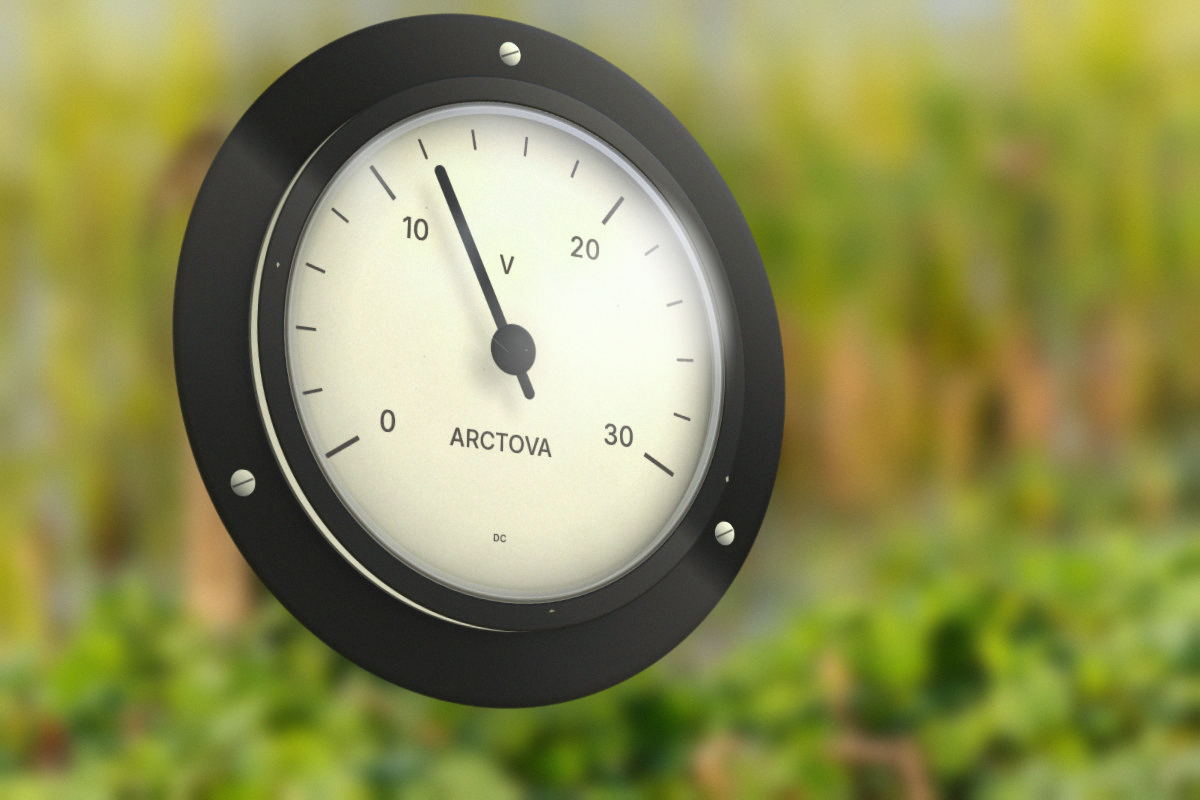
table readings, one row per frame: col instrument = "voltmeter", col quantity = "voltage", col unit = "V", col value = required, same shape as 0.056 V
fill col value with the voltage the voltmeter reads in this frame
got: 12 V
